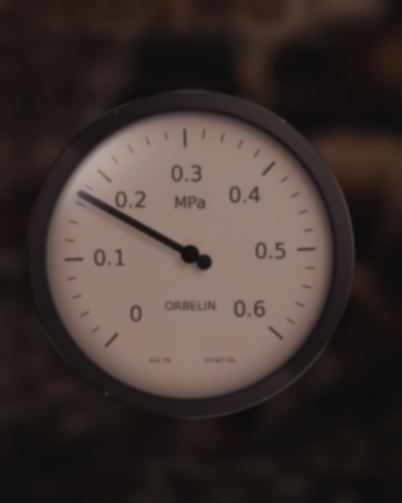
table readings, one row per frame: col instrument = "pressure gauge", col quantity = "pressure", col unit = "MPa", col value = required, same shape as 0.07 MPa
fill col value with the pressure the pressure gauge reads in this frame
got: 0.17 MPa
